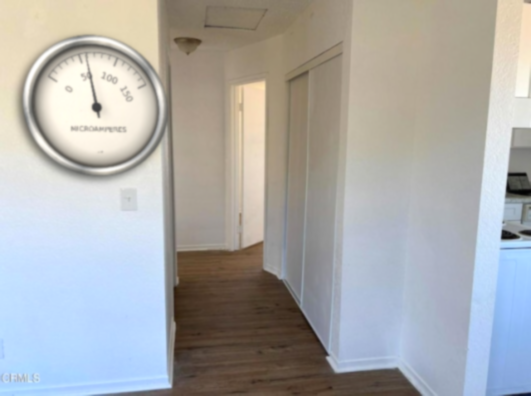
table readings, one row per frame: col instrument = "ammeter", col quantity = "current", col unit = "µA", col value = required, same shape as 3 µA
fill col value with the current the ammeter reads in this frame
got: 60 µA
